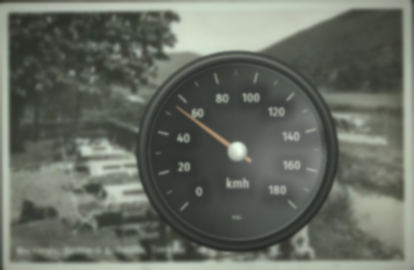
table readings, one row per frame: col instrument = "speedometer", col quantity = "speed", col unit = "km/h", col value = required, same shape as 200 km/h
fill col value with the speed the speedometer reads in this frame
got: 55 km/h
